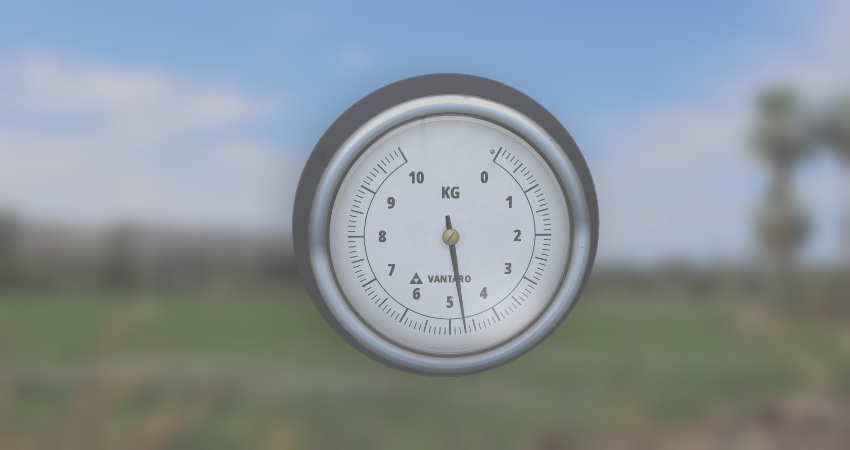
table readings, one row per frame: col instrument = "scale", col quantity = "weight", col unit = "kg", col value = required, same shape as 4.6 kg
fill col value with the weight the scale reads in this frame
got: 4.7 kg
